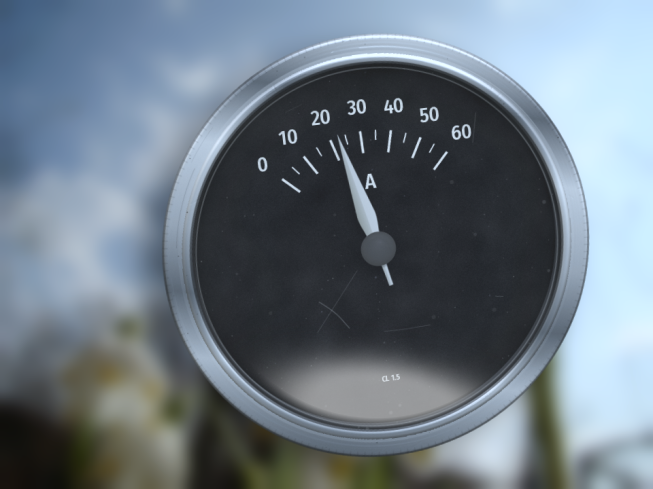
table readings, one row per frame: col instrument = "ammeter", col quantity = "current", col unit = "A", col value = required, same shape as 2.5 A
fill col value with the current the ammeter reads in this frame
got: 22.5 A
